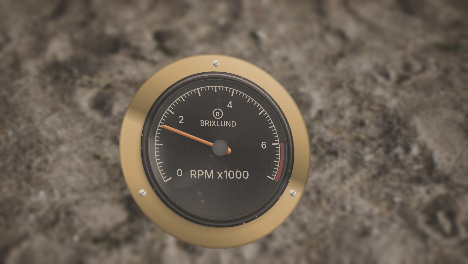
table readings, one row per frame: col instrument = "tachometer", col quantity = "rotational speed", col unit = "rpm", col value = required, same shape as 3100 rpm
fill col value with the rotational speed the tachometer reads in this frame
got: 1500 rpm
